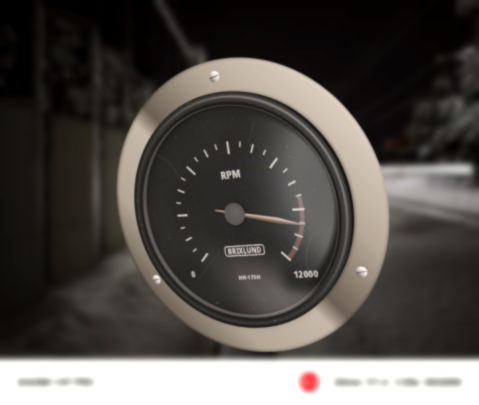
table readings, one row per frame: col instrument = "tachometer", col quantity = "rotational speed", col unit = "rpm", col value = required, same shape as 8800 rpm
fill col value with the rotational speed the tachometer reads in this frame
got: 10500 rpm
